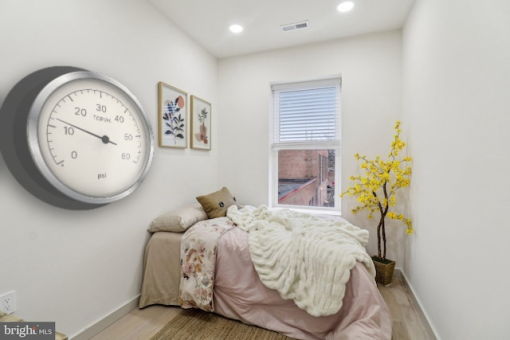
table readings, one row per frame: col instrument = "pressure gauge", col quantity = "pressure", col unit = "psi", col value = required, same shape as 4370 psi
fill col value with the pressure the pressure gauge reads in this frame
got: 12 psi
